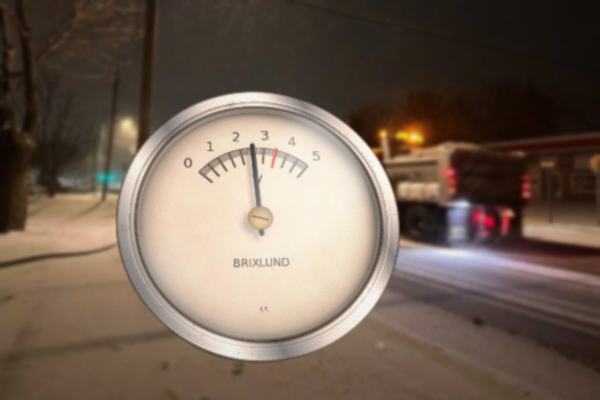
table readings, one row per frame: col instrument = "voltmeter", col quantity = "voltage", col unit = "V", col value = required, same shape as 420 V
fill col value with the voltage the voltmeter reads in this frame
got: 2.5 V
